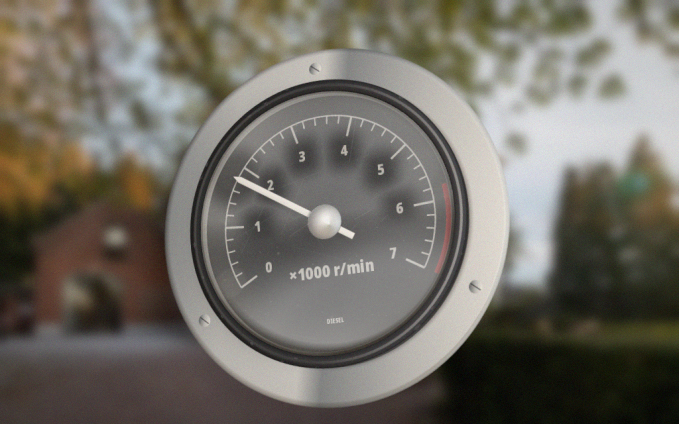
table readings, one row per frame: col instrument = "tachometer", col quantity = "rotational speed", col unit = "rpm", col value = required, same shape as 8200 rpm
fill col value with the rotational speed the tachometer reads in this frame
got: 1800 rpm
